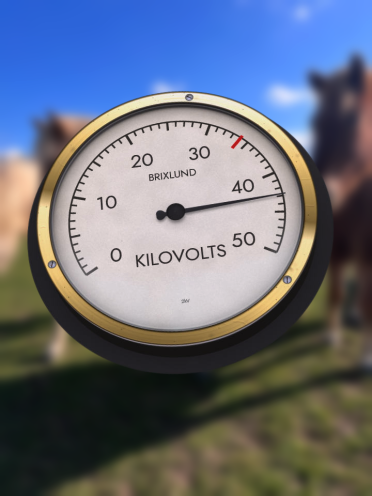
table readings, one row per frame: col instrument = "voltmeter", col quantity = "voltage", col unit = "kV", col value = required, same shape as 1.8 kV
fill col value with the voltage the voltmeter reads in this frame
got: 43 kV
